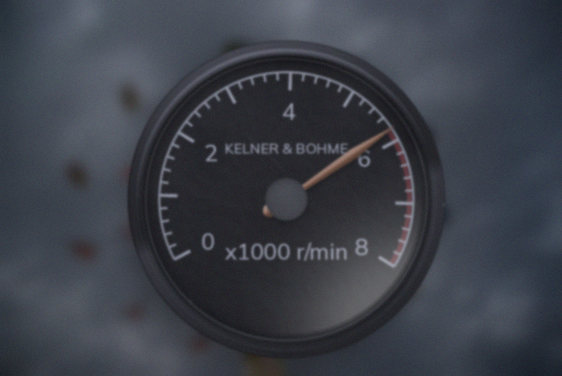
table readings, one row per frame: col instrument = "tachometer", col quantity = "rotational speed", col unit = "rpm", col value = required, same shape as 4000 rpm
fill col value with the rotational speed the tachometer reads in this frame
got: 5800 rpm
